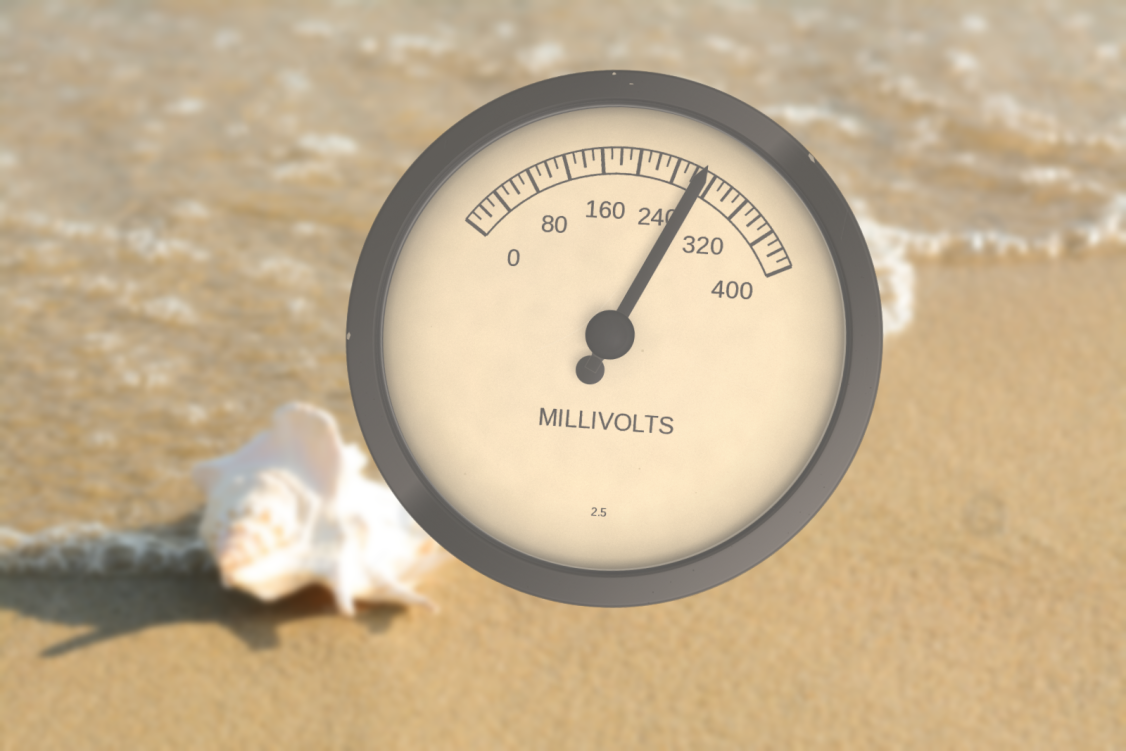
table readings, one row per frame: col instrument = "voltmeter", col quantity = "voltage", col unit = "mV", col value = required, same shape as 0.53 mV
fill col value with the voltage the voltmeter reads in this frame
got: 270 mV
